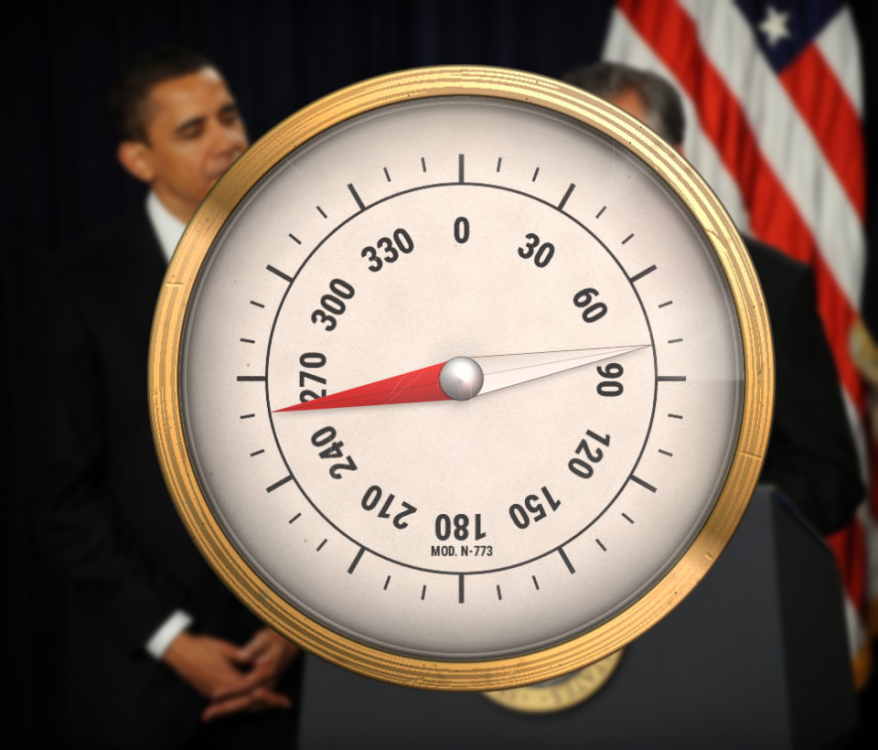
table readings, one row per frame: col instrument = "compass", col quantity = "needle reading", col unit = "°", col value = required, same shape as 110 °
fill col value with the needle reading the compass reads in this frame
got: 260 °
